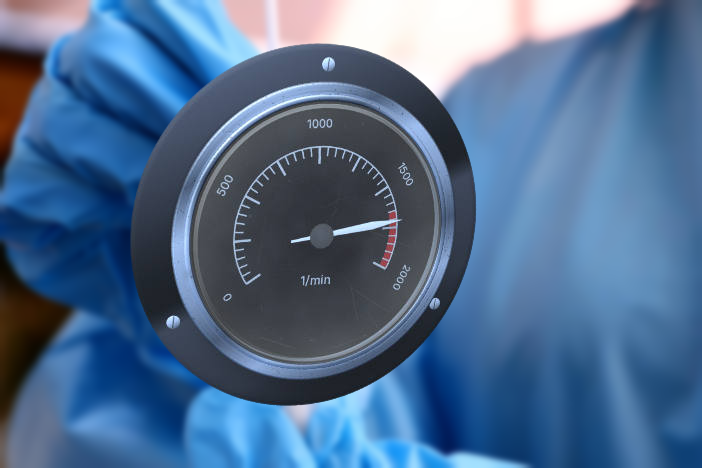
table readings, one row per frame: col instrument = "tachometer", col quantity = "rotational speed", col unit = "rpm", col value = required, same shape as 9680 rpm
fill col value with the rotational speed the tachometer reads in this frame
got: 1700 rpm
